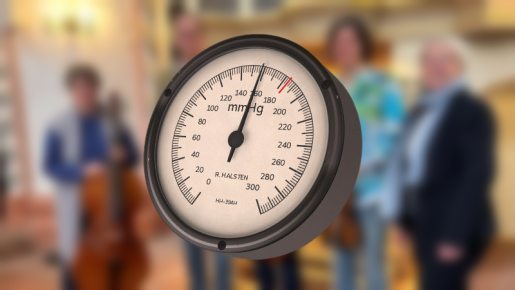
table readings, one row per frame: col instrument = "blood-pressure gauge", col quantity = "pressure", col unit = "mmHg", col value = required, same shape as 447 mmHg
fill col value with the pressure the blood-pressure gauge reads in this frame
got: 160 mmHg
